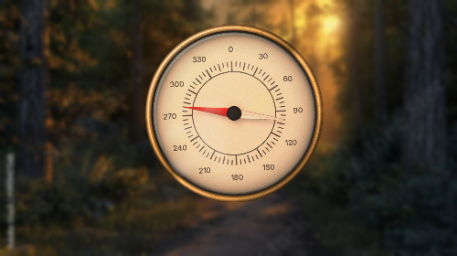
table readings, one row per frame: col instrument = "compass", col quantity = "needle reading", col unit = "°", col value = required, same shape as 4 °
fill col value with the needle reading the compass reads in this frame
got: 280 °
